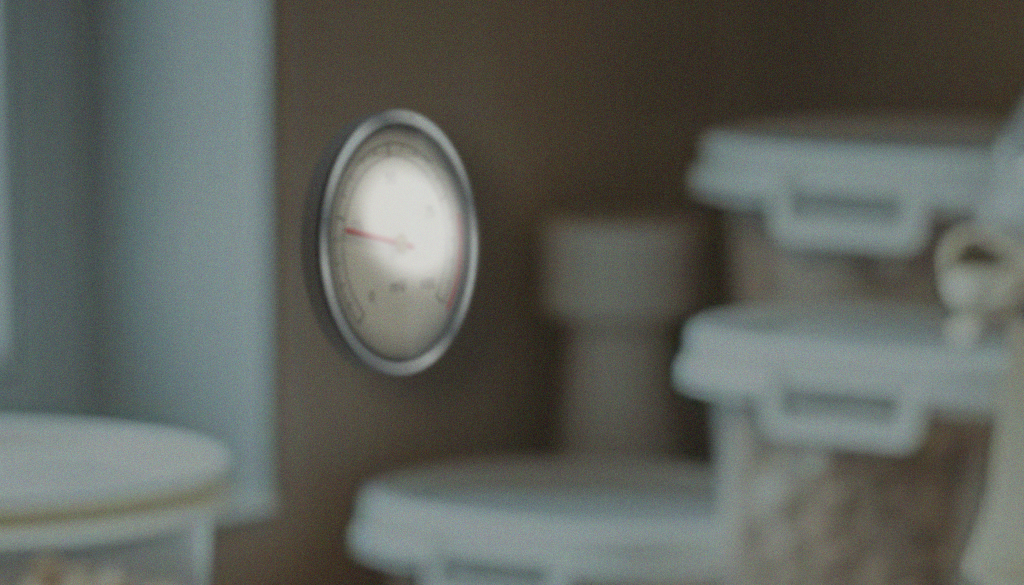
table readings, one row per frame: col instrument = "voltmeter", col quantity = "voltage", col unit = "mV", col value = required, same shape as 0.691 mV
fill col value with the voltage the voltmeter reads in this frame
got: 22.5 mV
